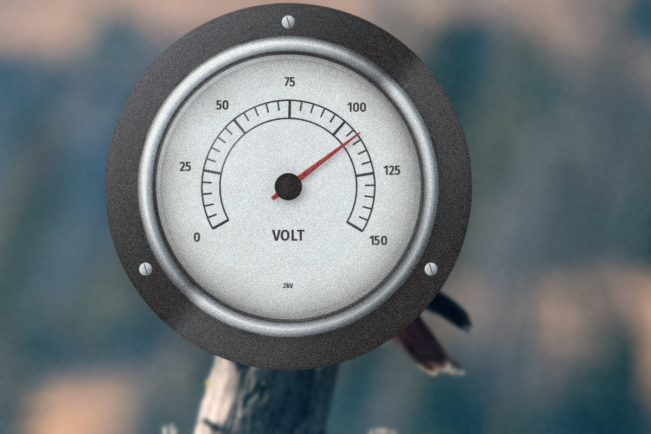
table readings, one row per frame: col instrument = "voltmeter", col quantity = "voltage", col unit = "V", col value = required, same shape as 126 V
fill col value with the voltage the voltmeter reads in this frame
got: 107.5 V
